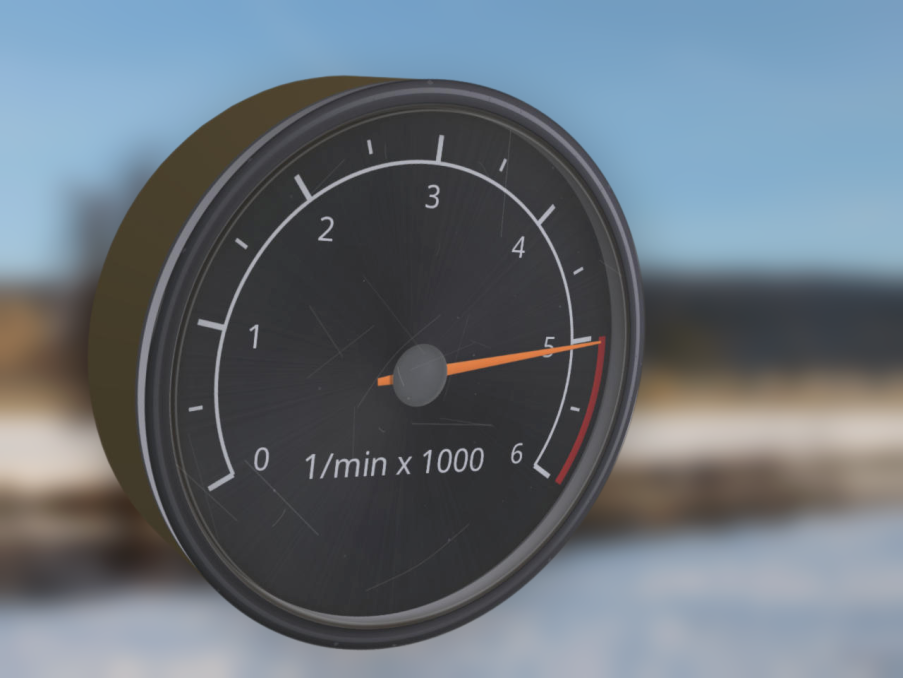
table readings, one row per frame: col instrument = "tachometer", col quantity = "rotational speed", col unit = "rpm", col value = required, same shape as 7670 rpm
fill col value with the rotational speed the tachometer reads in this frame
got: 5000 rpm
